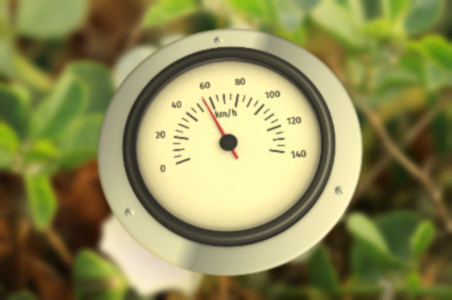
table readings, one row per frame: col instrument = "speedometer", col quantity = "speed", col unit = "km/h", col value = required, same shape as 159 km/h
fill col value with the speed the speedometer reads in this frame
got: 55 km/h
